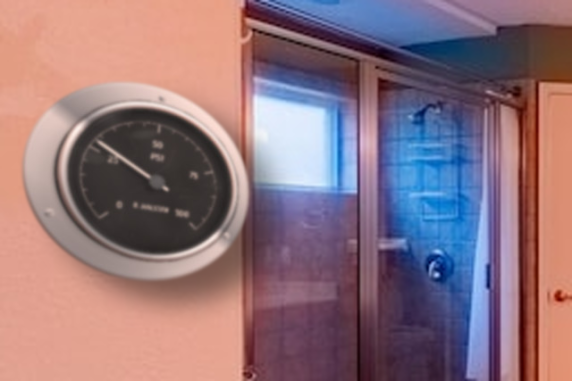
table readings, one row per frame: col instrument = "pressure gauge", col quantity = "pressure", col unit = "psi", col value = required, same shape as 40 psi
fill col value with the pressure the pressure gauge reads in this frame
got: 27.5 psi
